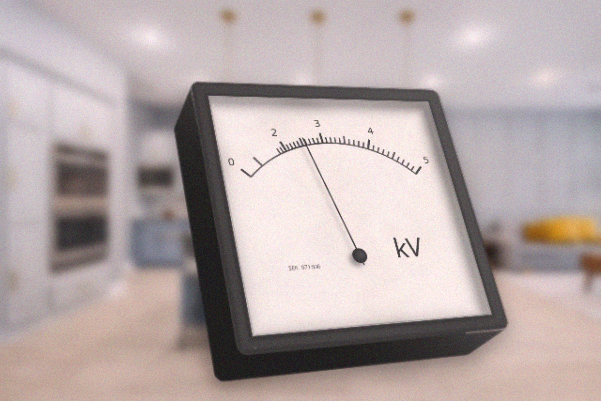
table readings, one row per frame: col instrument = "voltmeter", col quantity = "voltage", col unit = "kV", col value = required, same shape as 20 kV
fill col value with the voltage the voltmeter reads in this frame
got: 2.5 kV
